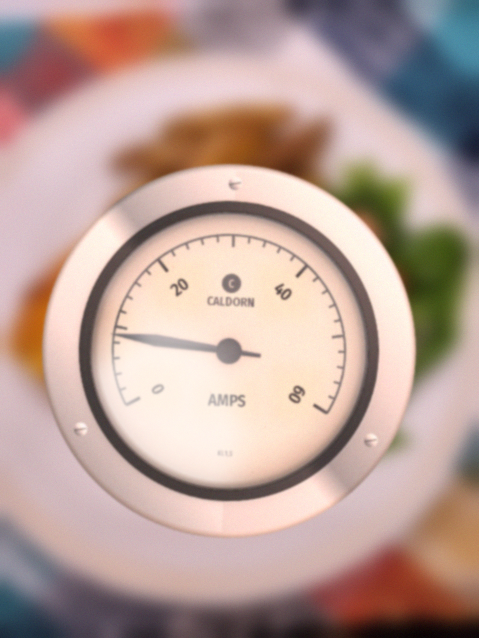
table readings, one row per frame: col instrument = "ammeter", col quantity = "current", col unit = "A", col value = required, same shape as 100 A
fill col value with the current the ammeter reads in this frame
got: 9 A
